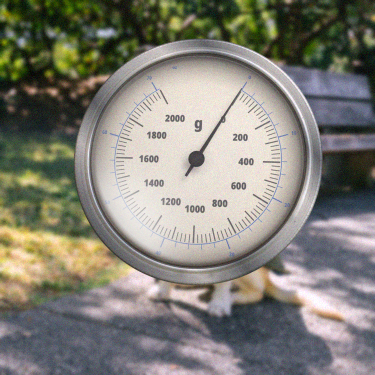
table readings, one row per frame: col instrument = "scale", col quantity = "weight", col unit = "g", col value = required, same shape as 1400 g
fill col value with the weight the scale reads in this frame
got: 0 g
